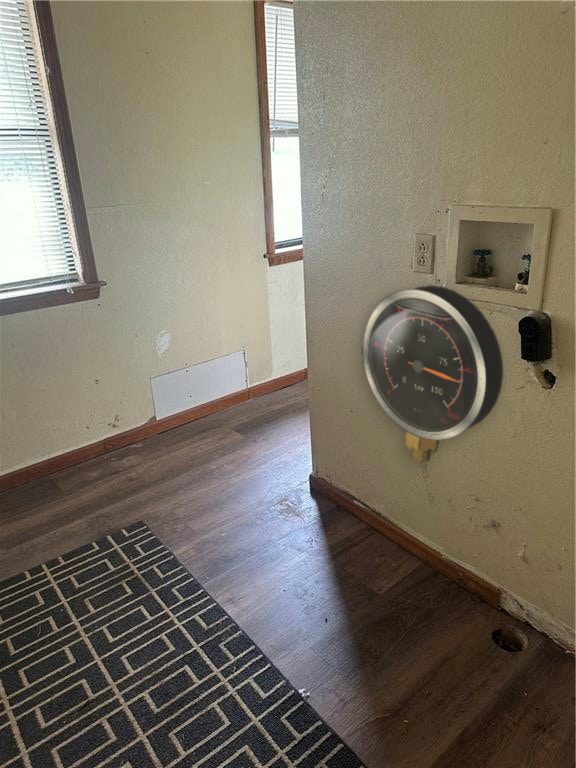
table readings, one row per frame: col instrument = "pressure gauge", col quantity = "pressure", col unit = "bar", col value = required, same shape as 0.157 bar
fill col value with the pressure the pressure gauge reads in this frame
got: 85 bar
